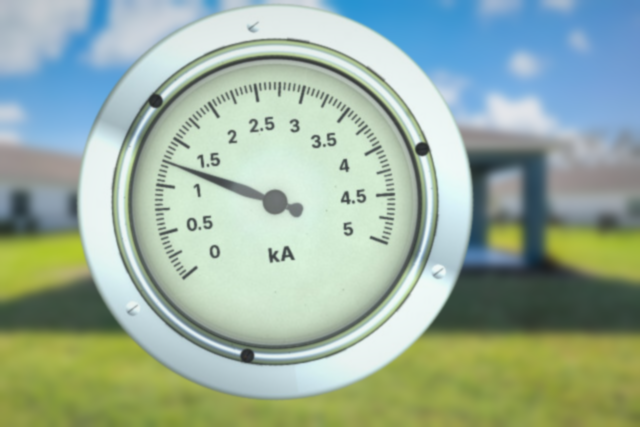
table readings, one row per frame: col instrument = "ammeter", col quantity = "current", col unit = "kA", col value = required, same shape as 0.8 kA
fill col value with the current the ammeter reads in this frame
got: 1.25 kA
